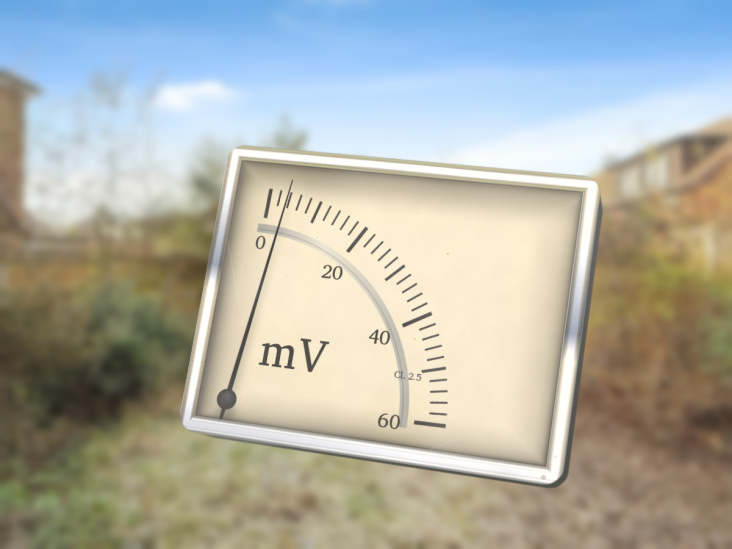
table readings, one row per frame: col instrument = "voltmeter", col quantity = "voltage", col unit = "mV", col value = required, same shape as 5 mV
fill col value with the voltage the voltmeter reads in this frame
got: 4 mV
